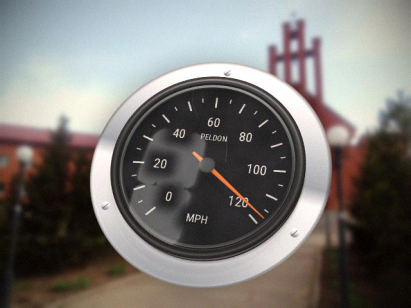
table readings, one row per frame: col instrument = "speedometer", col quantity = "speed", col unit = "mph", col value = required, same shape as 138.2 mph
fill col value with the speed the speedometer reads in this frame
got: 117.5 mph
